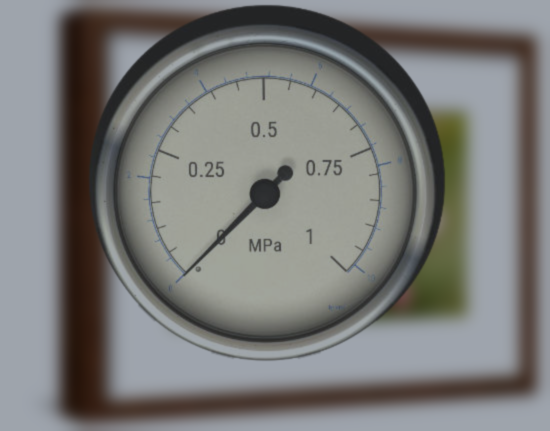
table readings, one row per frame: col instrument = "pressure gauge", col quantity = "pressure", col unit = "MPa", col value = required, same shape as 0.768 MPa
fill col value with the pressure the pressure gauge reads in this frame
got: 0 MPa
